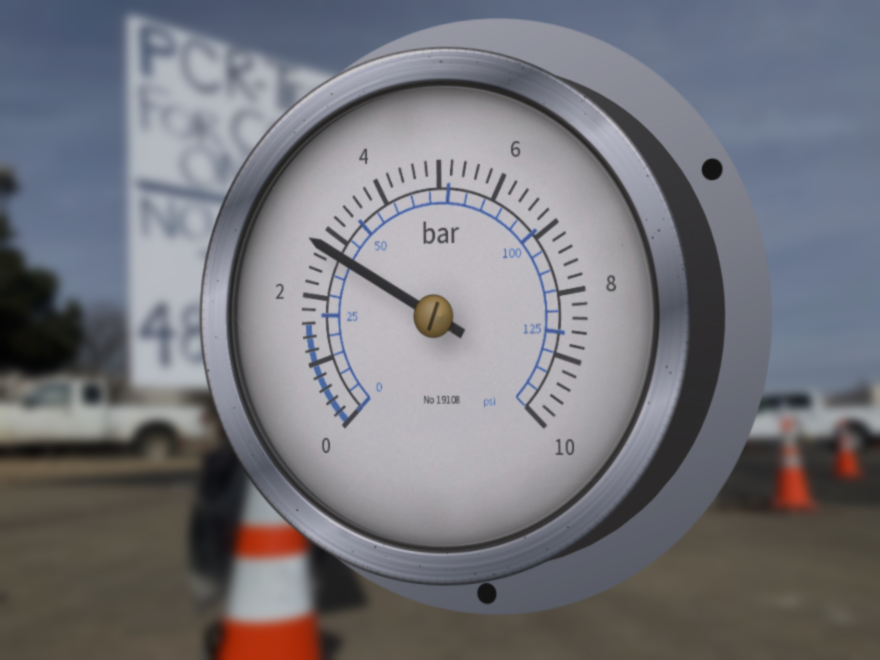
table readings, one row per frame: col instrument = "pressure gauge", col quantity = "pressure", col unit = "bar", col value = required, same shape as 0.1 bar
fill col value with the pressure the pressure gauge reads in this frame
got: 2.8 bar
